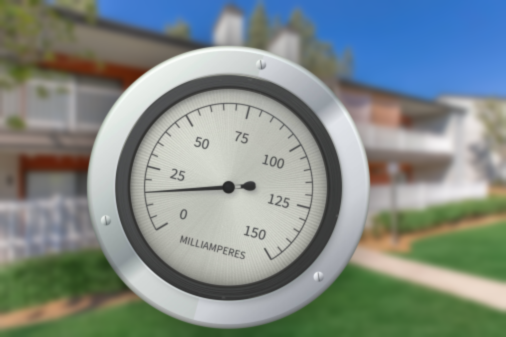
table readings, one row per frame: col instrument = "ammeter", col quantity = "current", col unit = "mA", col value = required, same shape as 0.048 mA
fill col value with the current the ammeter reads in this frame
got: 15 mA
